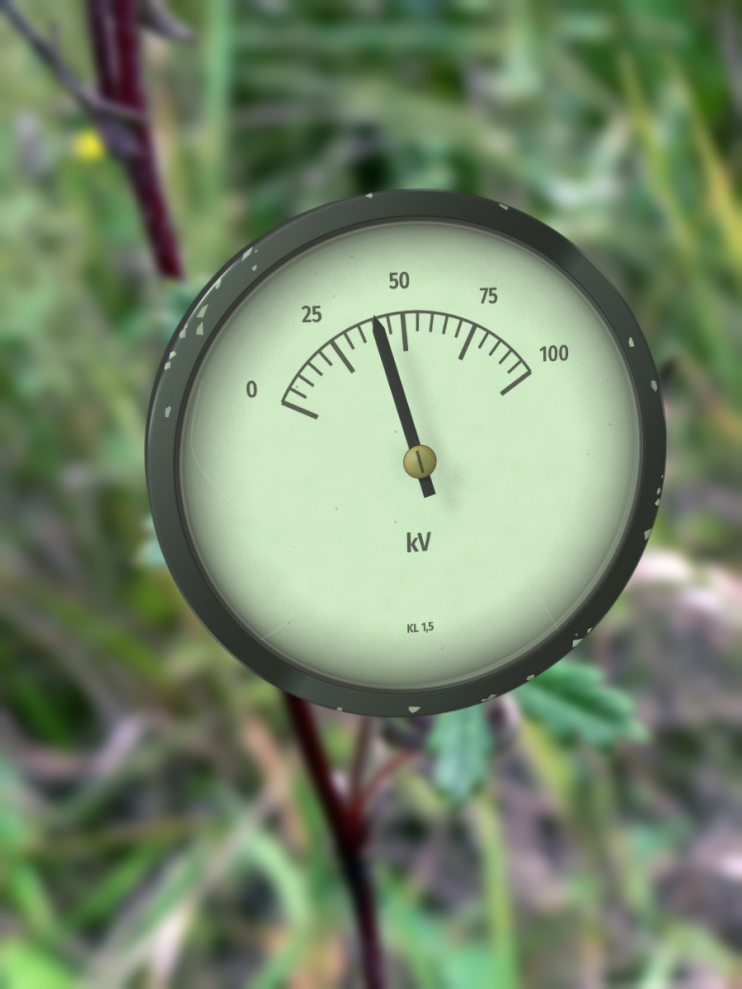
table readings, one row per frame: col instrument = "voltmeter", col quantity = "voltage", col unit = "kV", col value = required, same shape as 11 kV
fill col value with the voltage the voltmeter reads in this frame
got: 40 kV
